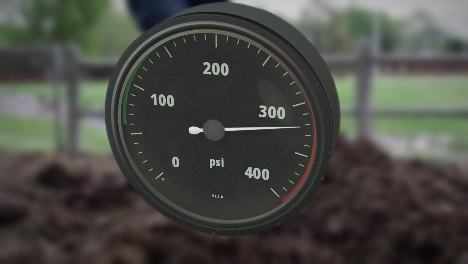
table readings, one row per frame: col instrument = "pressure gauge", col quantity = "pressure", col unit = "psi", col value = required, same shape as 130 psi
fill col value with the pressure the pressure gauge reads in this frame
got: 320 psi
